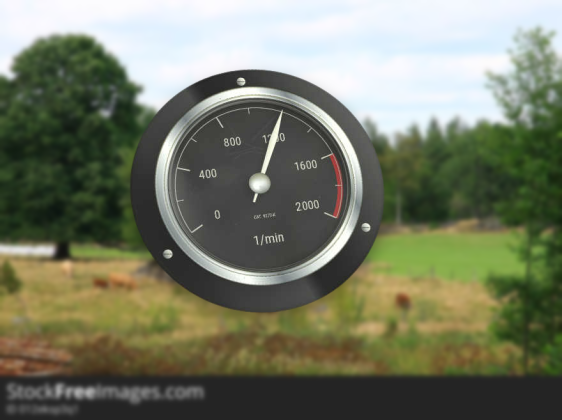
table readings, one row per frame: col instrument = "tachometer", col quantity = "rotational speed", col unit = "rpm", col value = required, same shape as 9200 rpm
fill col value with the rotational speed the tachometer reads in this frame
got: 1200 rpm
